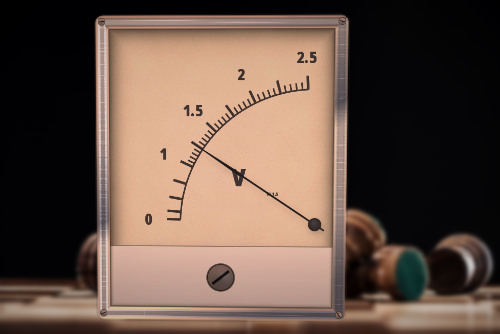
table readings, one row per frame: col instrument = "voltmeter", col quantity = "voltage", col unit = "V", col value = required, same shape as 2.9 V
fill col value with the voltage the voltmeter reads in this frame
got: 1.25 V
